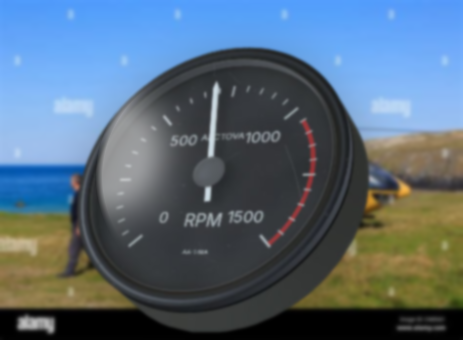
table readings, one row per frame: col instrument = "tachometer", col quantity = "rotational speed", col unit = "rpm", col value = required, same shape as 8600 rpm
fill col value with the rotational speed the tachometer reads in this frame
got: 700 rpm
